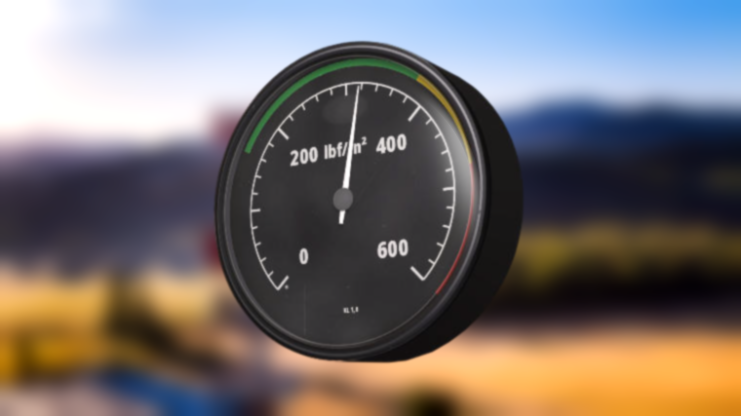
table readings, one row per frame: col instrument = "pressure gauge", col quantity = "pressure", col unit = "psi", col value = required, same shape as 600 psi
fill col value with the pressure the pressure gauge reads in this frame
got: 320 psi
